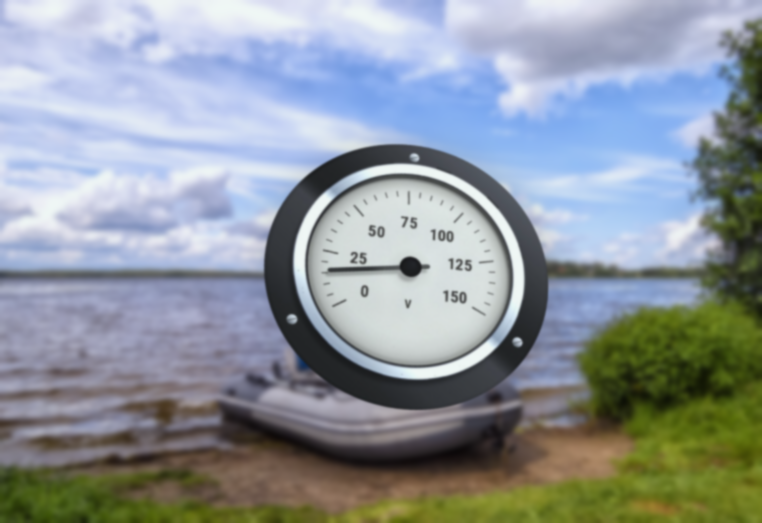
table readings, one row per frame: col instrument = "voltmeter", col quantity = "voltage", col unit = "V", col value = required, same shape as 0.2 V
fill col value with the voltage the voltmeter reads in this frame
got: 15 V
